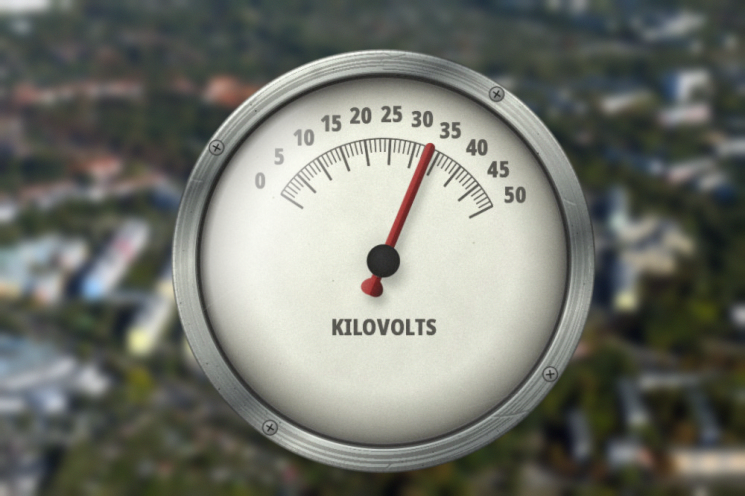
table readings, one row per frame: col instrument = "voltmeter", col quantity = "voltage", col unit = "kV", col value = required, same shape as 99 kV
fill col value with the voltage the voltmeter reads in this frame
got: 33 kV
